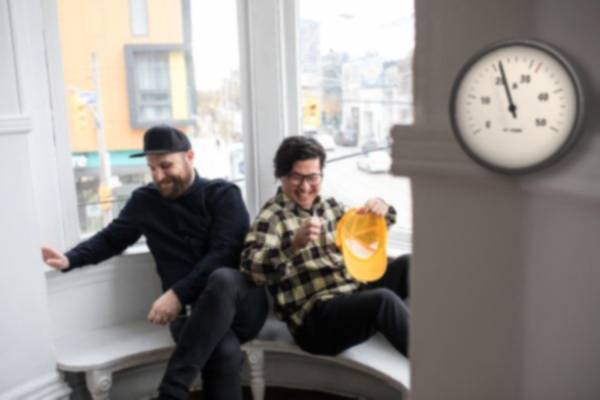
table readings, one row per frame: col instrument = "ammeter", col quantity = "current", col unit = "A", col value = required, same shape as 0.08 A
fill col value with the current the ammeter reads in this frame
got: 22 A
